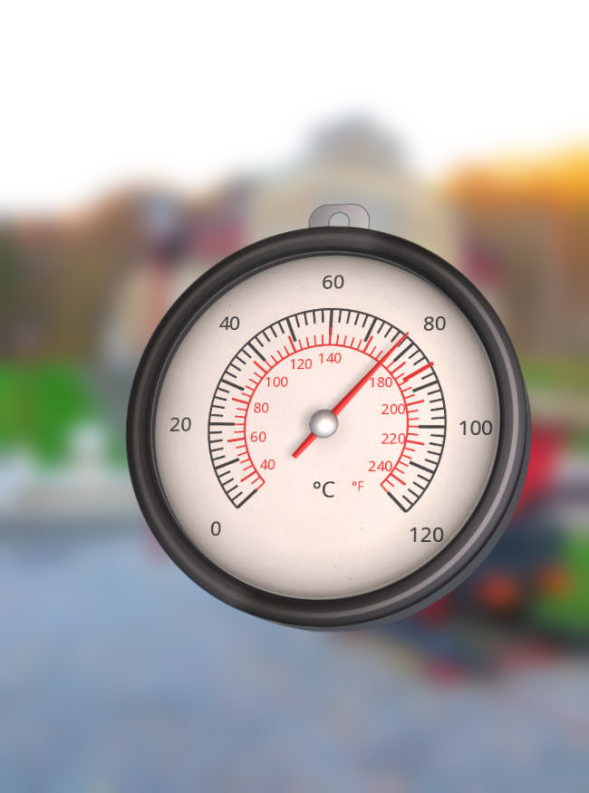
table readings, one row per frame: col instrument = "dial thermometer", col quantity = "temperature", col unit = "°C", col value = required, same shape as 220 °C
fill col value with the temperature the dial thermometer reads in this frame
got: 78 °C
